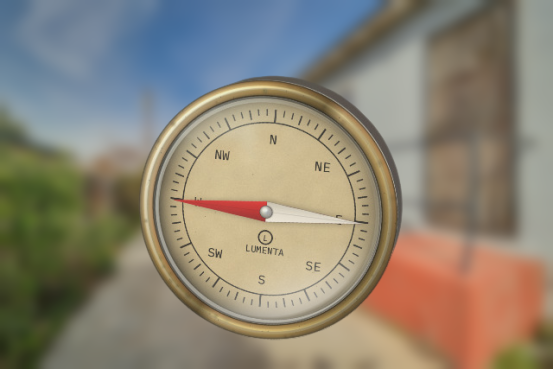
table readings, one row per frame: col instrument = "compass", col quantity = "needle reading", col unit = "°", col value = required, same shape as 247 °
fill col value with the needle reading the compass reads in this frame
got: 270 °
